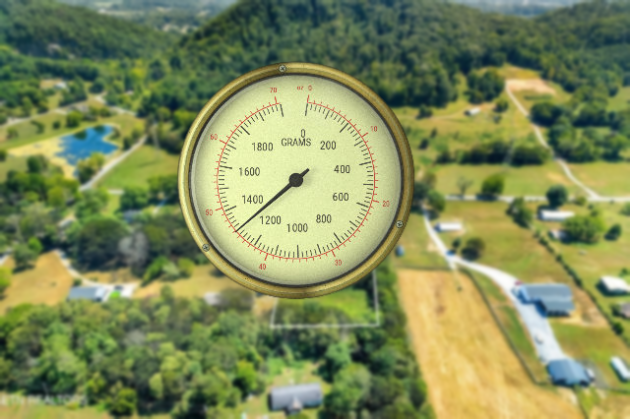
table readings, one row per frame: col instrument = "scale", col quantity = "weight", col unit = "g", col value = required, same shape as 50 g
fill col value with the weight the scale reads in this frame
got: 1300 g
